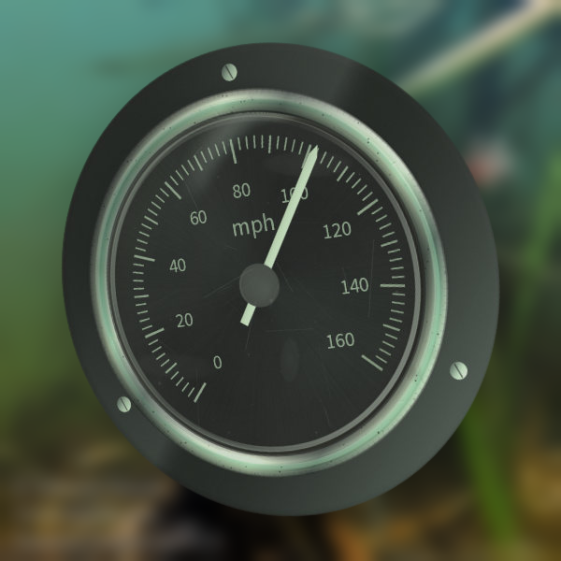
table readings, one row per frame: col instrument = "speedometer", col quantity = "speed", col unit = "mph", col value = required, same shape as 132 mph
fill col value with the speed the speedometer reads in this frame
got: 102 mph
